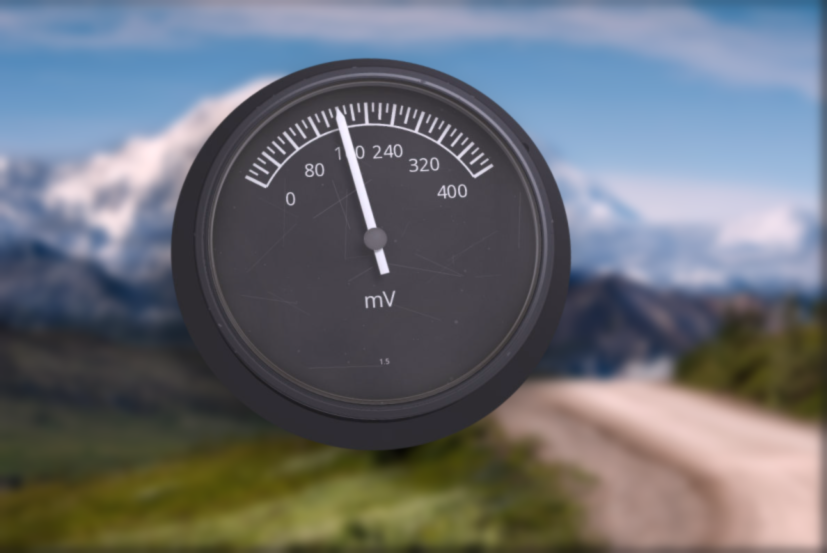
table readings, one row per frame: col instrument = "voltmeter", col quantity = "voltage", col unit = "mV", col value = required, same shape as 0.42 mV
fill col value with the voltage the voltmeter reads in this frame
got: 160 mV
